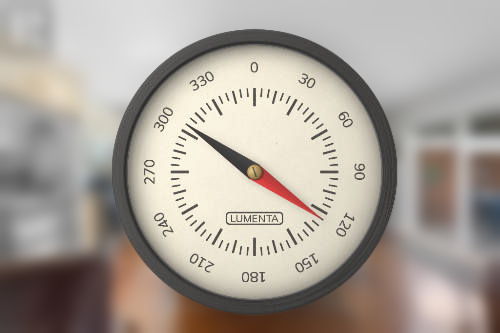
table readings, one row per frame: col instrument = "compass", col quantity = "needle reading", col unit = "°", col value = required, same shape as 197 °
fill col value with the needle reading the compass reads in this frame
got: 125 °
